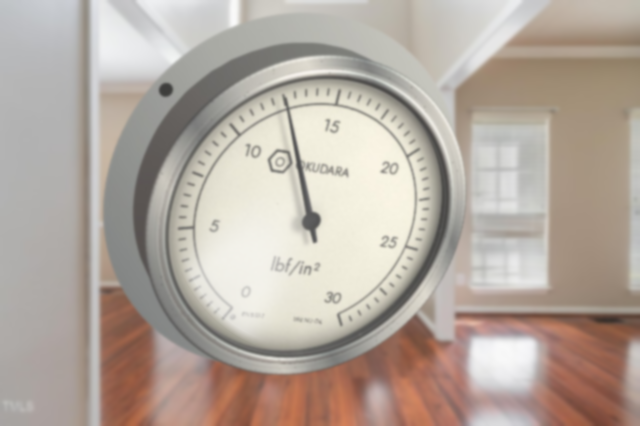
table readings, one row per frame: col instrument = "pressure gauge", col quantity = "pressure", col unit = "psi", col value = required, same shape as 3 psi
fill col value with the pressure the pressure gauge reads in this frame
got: 12.5 psi
